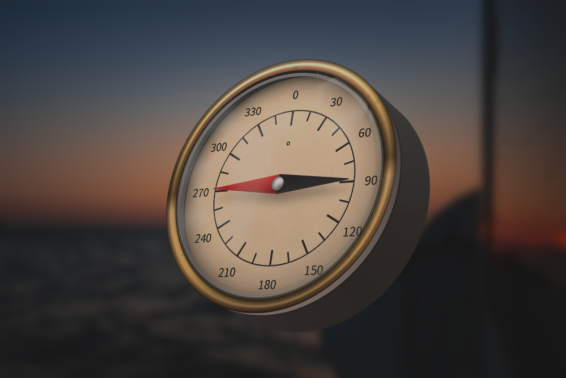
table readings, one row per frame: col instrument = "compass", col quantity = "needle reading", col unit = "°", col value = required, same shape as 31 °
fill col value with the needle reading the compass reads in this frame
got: 270 °
